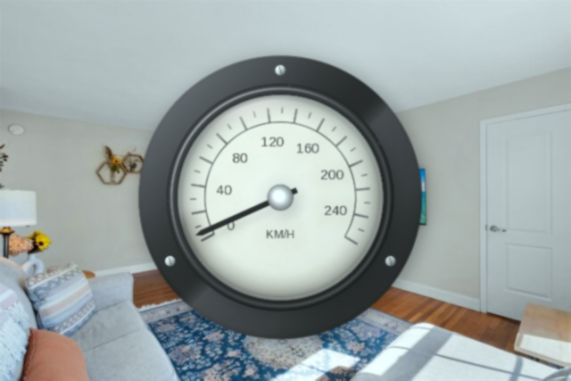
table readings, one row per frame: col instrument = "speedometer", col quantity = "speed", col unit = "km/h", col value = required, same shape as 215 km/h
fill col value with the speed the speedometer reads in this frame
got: 5 km/h
